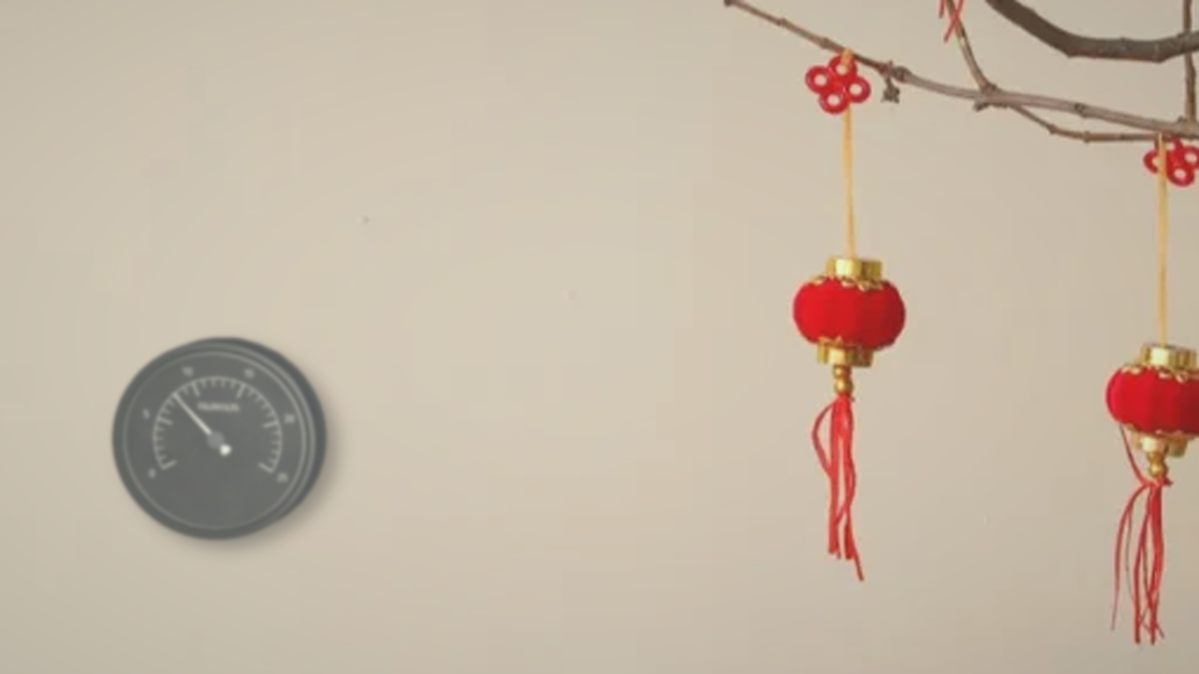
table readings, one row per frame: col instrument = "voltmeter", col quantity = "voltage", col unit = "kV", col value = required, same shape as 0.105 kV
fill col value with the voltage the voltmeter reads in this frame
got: 8 kV
